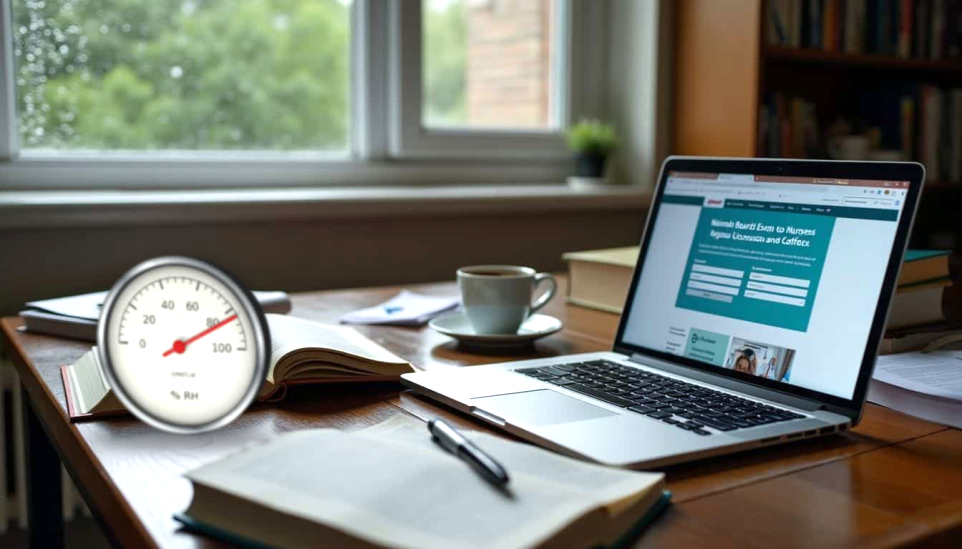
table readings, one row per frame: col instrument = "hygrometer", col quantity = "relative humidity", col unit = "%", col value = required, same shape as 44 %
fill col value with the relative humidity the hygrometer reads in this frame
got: 84 %
